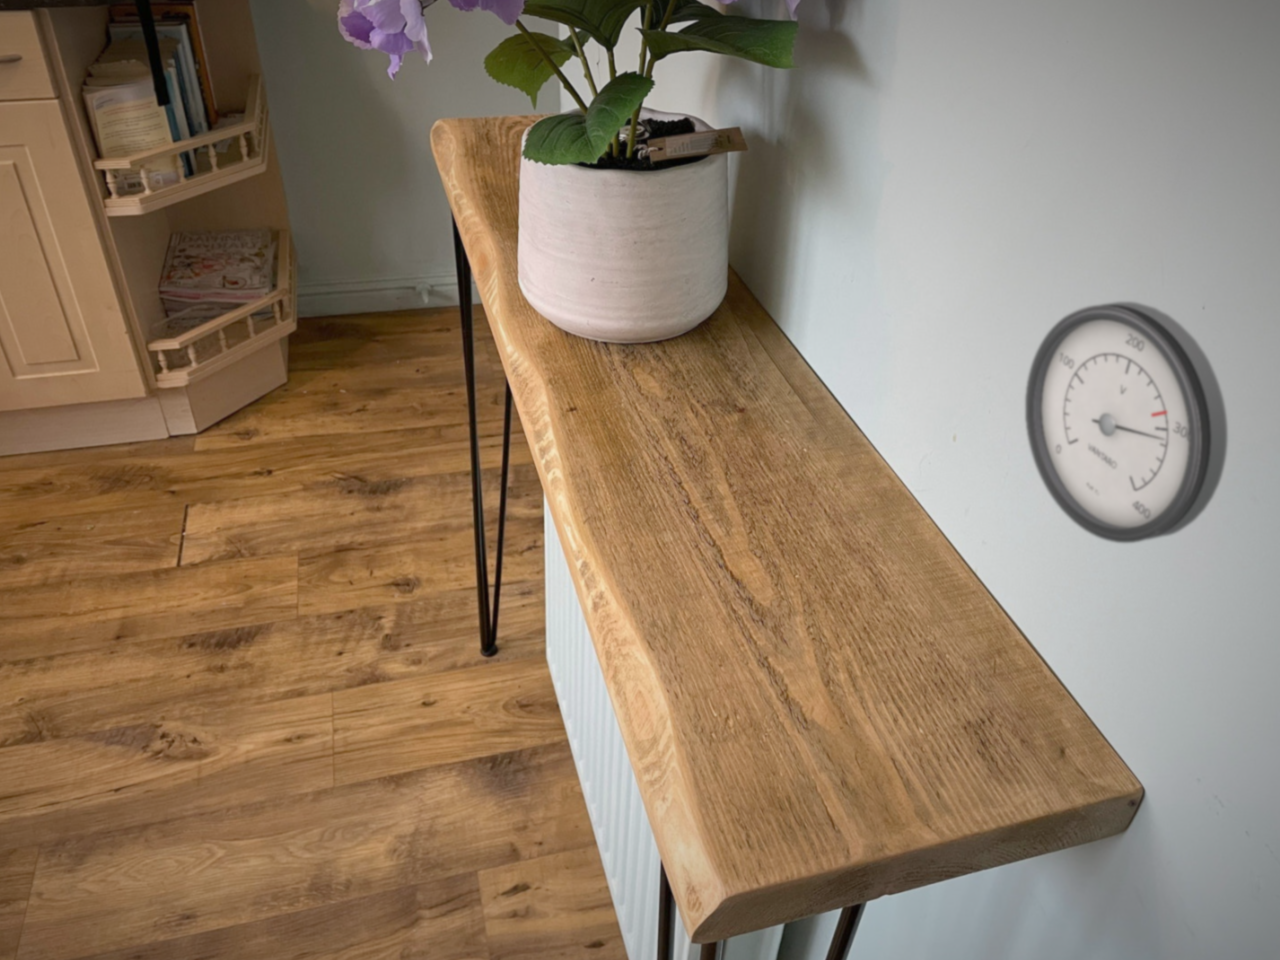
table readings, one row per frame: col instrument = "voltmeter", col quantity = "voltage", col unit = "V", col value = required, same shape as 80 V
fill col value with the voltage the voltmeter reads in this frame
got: 310 V
